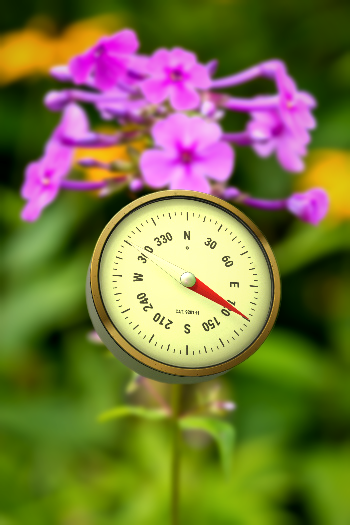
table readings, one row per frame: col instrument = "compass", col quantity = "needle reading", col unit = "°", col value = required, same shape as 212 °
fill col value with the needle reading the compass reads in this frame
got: 120 °
